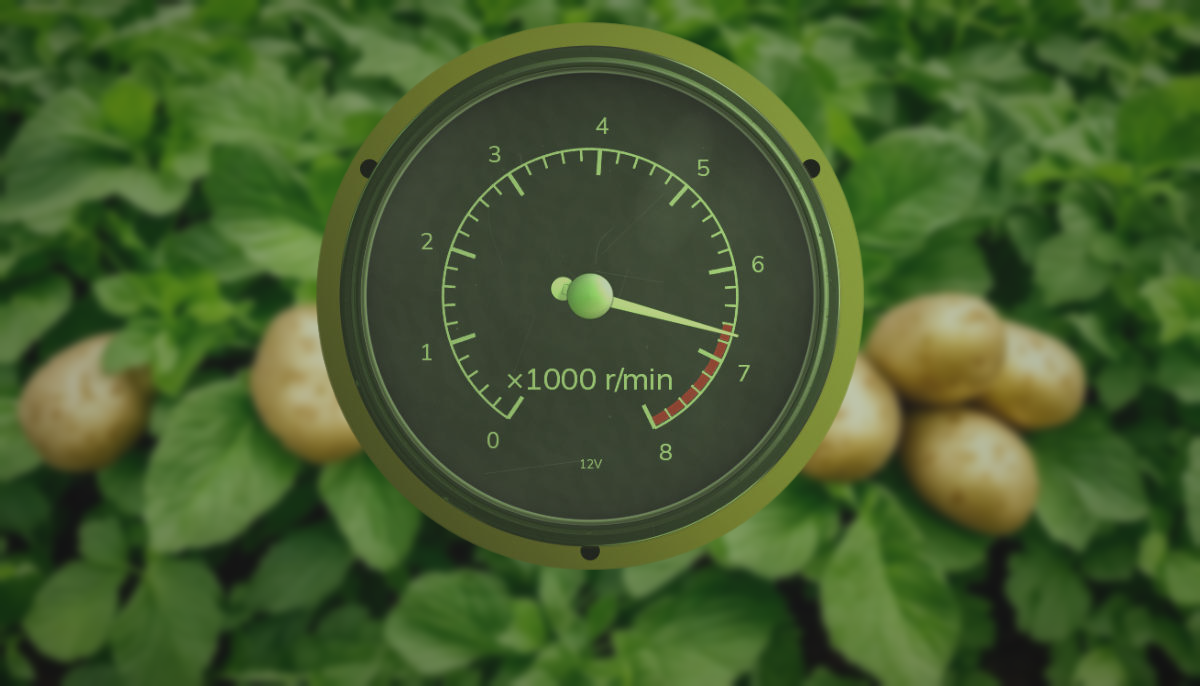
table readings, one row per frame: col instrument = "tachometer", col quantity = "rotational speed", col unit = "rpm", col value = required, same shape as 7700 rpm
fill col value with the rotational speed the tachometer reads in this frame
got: 6700 rpm
